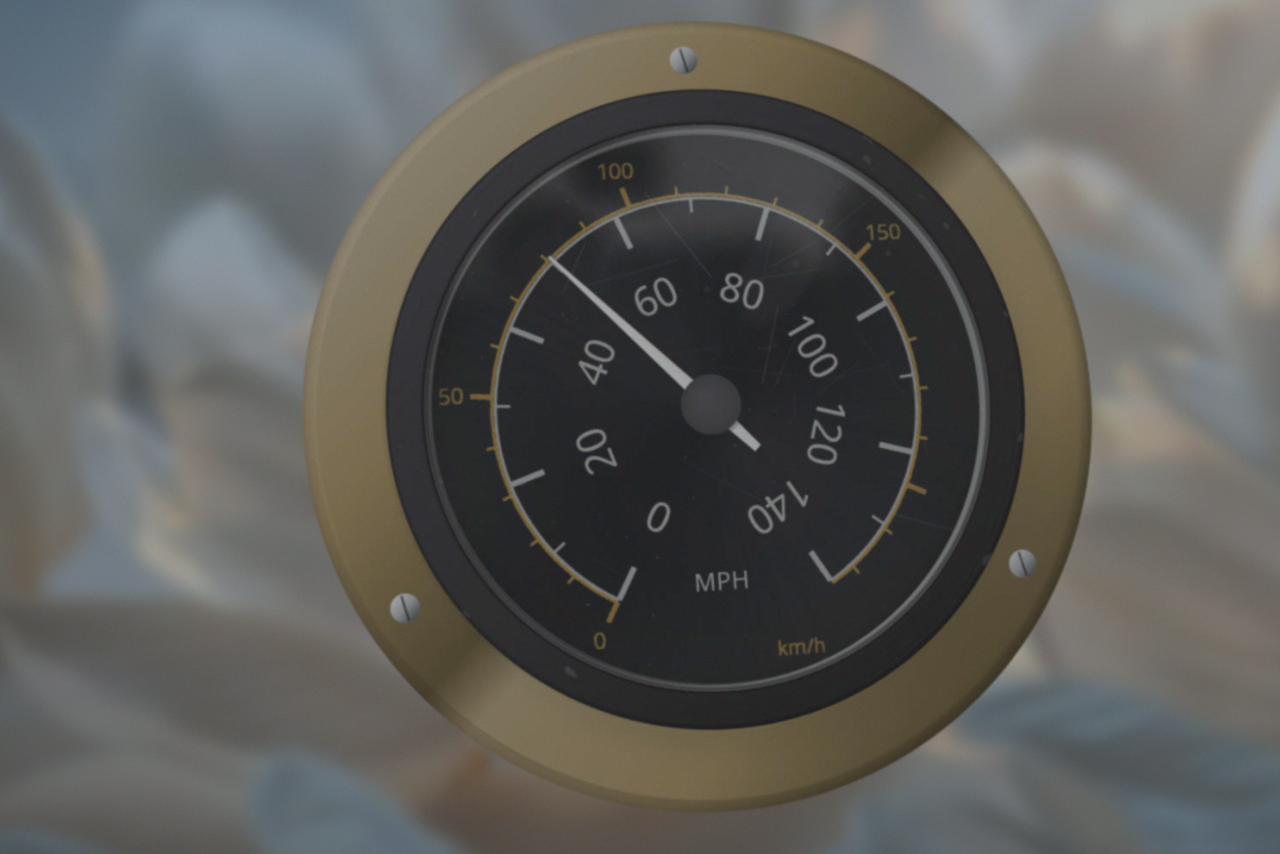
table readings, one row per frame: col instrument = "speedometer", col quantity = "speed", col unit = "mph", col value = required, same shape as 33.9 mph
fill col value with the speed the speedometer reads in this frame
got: 50 mph
